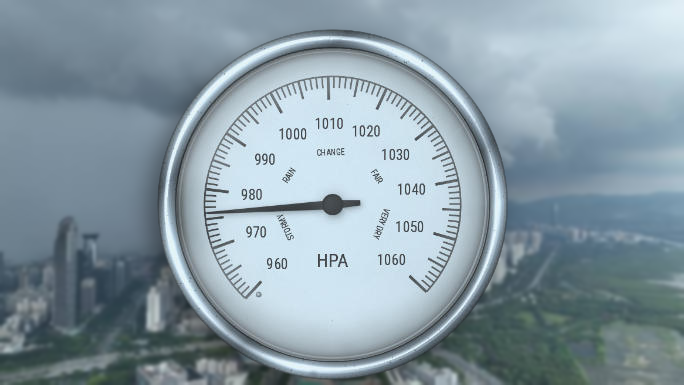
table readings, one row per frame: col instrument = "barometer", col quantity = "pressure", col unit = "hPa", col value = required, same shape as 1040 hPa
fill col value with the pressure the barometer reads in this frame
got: 976 hPa
